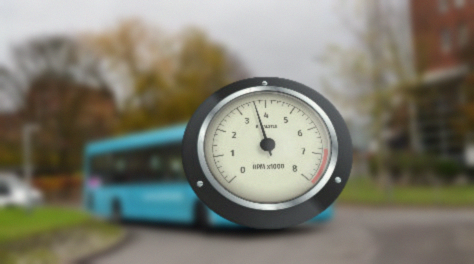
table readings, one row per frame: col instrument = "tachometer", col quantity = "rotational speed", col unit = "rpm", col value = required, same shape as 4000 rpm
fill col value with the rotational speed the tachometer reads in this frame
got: 3600 rpm
